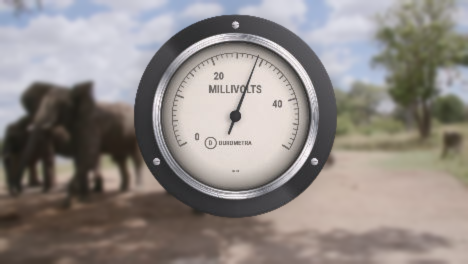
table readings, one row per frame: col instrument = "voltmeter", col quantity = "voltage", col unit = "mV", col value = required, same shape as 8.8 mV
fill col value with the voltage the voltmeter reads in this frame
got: 29 mV
